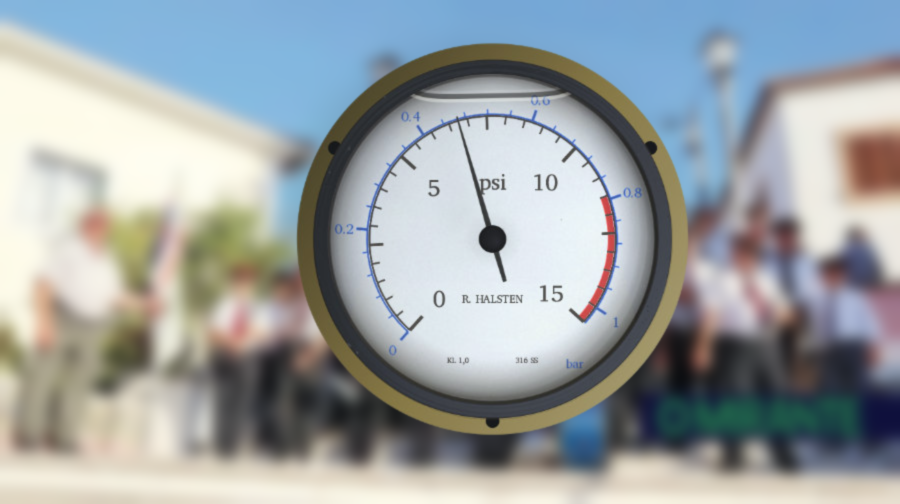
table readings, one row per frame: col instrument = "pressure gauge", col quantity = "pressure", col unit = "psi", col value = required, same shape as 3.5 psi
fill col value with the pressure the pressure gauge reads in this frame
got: 6.75 psi
